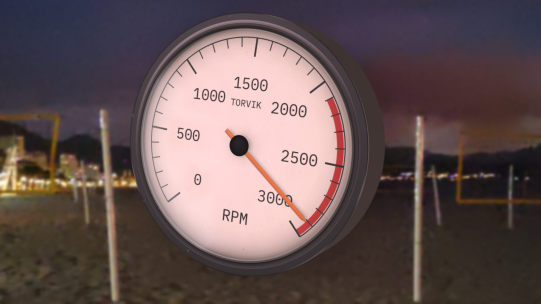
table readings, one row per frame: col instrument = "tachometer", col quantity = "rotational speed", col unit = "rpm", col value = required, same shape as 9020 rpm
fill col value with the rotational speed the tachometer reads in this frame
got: 2900 rpm
